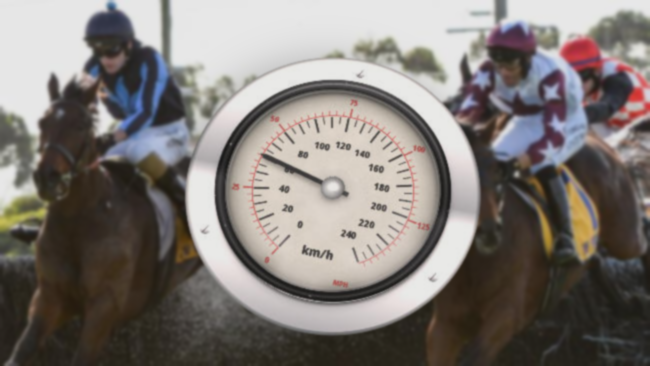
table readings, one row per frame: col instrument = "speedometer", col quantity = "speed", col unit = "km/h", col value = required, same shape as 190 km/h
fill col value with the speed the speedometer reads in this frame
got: 60 km/h
